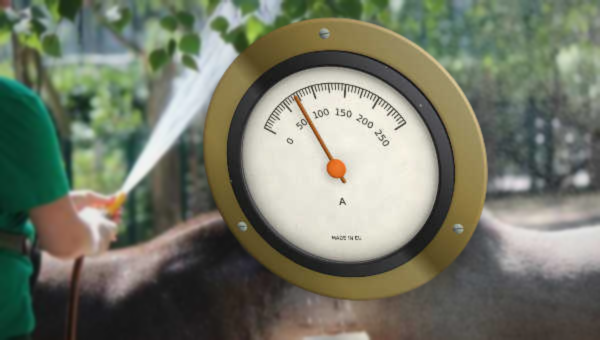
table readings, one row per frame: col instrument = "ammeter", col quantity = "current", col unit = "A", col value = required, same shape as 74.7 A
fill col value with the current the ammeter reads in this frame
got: 75 A
